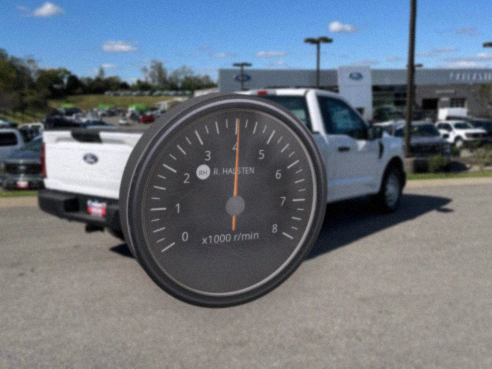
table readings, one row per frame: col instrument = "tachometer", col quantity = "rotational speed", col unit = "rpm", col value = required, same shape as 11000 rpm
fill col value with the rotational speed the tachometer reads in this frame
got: 4000 rpm
